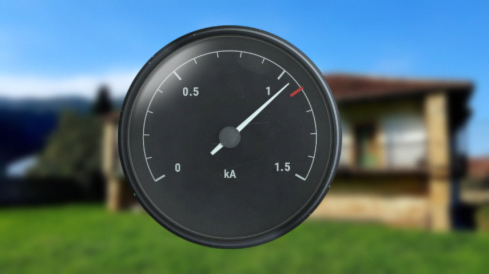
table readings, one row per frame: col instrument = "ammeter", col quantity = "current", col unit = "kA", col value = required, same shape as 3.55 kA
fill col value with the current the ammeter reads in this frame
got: 1.05 kA
